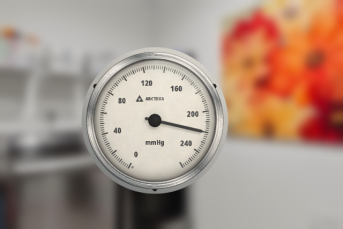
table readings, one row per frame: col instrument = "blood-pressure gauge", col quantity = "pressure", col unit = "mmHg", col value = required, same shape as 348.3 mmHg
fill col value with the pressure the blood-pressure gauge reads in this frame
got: 220 mmHg
